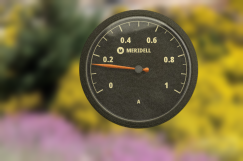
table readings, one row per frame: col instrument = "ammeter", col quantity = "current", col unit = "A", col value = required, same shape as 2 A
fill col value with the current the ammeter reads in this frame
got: 0.15 A
